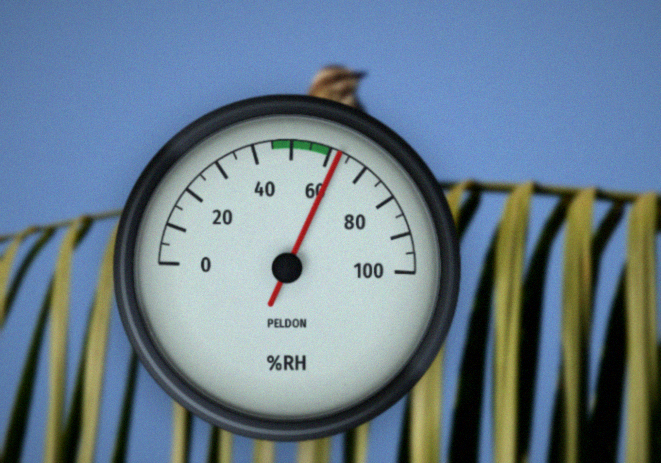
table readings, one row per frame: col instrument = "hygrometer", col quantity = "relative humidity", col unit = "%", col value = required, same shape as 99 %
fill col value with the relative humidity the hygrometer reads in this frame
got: 62.5 %
